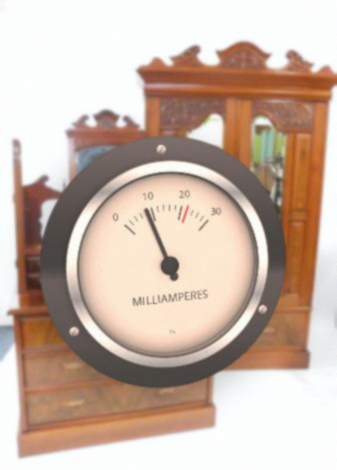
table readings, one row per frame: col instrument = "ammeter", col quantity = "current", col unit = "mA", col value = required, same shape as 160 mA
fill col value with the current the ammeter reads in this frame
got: 8 mA
